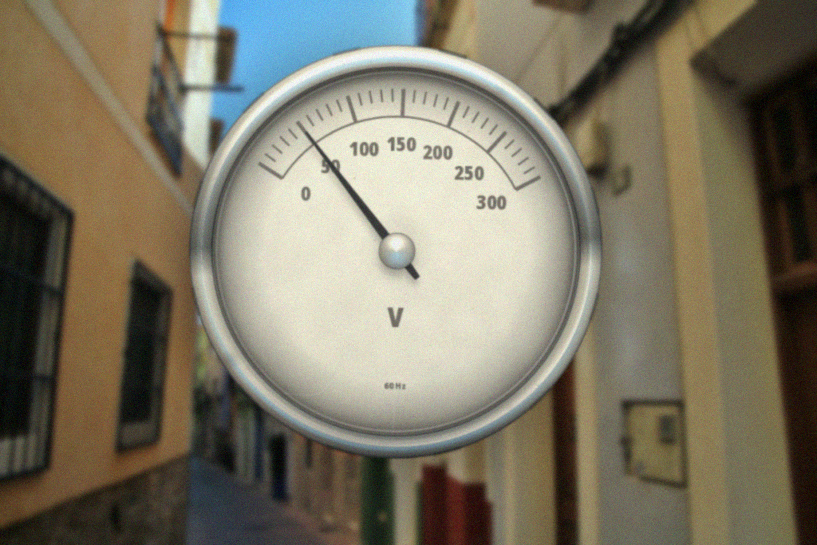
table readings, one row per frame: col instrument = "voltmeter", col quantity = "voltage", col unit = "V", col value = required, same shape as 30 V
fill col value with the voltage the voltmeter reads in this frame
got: 50 V
